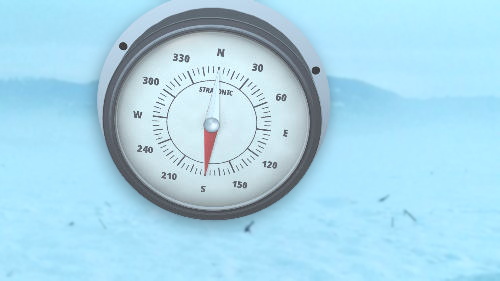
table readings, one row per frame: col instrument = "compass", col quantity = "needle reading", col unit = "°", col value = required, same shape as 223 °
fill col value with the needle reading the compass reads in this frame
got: 180 °
